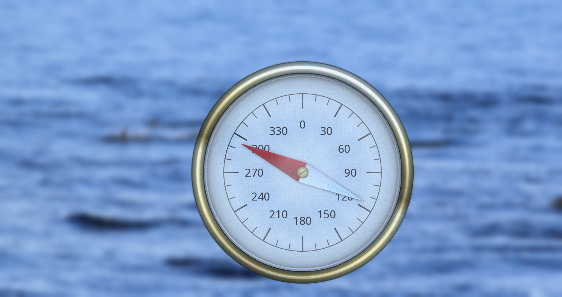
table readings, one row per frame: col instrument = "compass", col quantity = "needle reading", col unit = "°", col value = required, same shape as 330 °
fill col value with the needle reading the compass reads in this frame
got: 295 °
